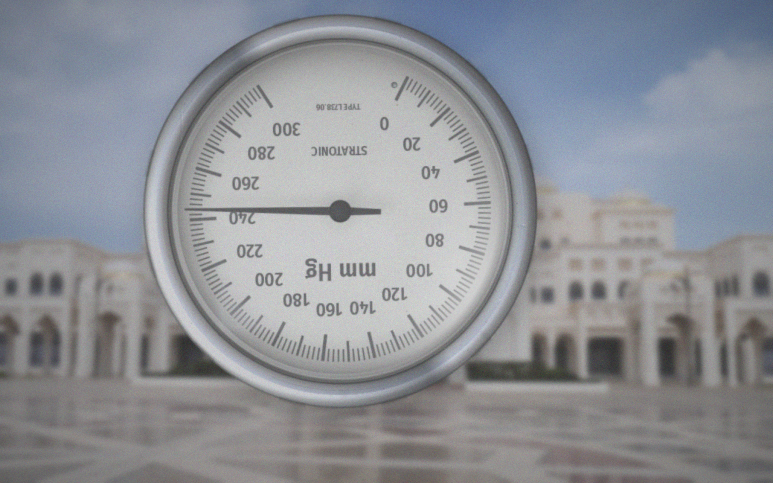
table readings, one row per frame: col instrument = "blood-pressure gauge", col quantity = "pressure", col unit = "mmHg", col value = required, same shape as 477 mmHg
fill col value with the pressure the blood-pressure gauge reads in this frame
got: 244 mmHg
